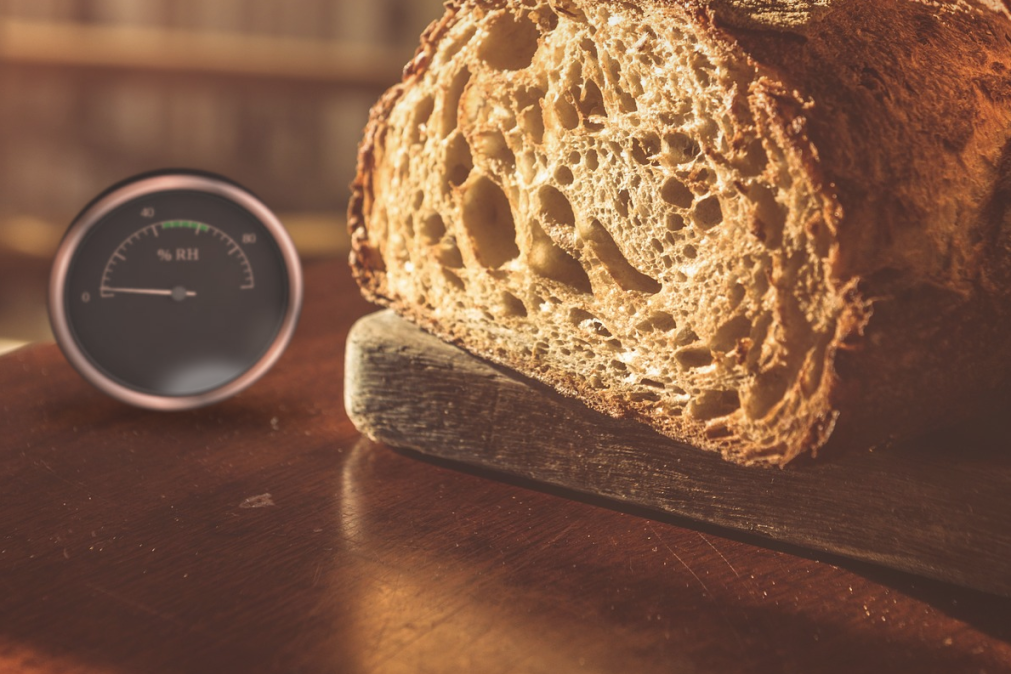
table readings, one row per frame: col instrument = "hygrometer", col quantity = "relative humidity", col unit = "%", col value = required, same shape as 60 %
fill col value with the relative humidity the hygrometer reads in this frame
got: 4 %
